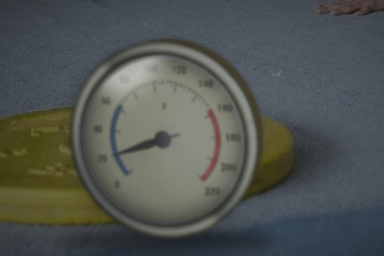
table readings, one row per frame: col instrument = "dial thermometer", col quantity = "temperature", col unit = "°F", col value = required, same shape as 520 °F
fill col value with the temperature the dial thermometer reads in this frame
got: 20 °F
